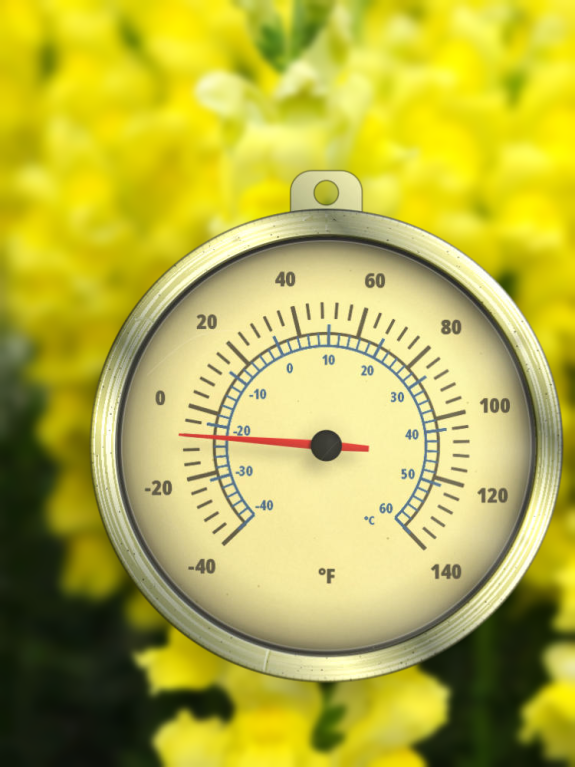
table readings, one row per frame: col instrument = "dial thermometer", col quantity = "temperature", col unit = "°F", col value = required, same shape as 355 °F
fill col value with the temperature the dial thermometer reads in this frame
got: -8 °F
